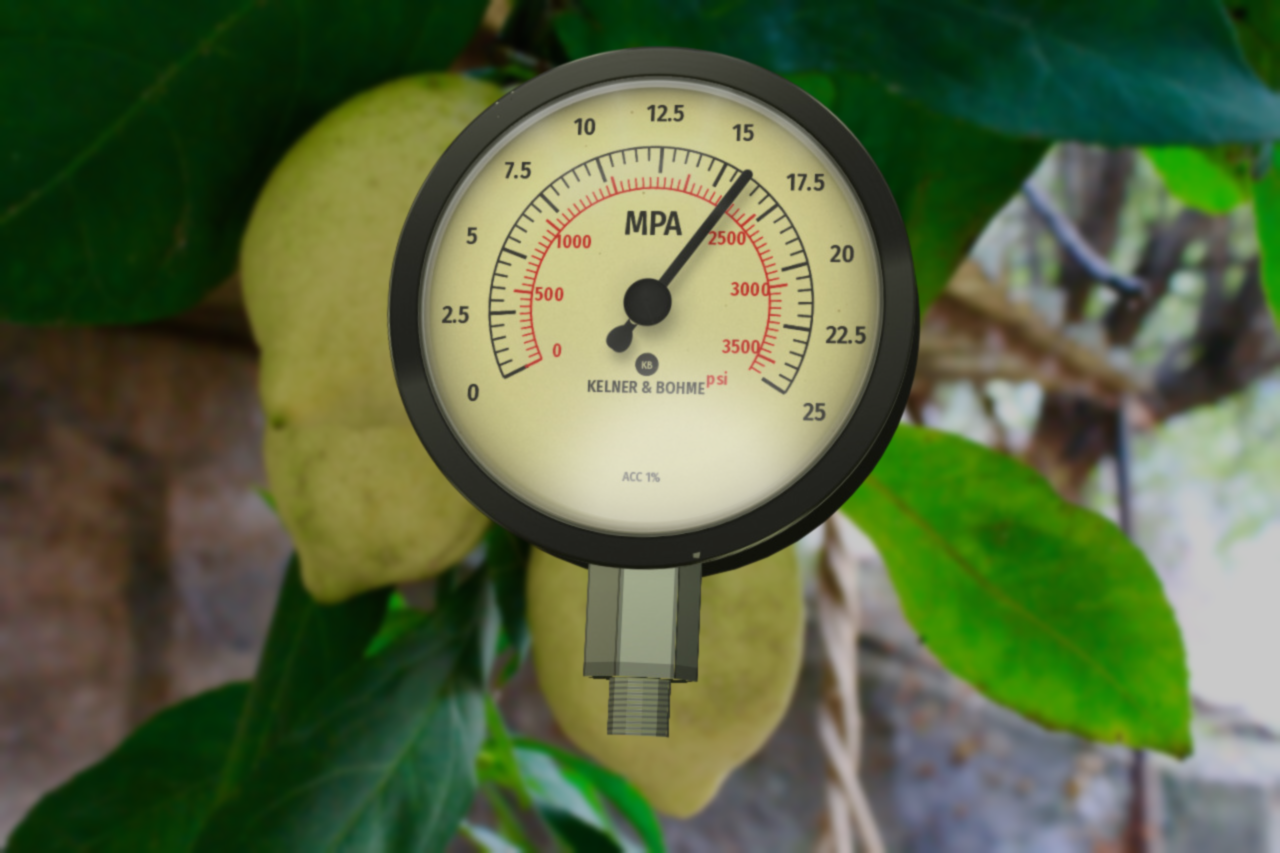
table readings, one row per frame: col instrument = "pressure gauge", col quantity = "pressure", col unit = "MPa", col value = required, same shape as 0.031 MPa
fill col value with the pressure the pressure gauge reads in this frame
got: 16 MPa
